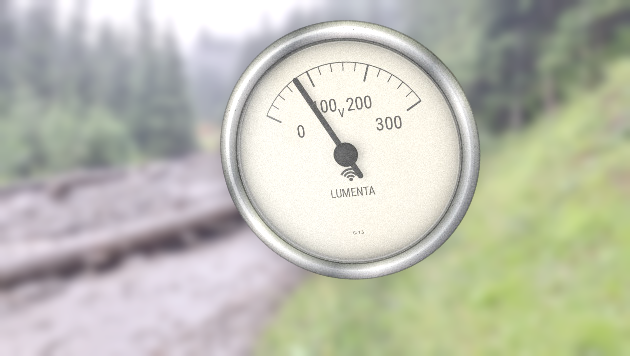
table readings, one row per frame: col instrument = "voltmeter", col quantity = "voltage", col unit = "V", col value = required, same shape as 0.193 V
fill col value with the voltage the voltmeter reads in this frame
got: 80 V
